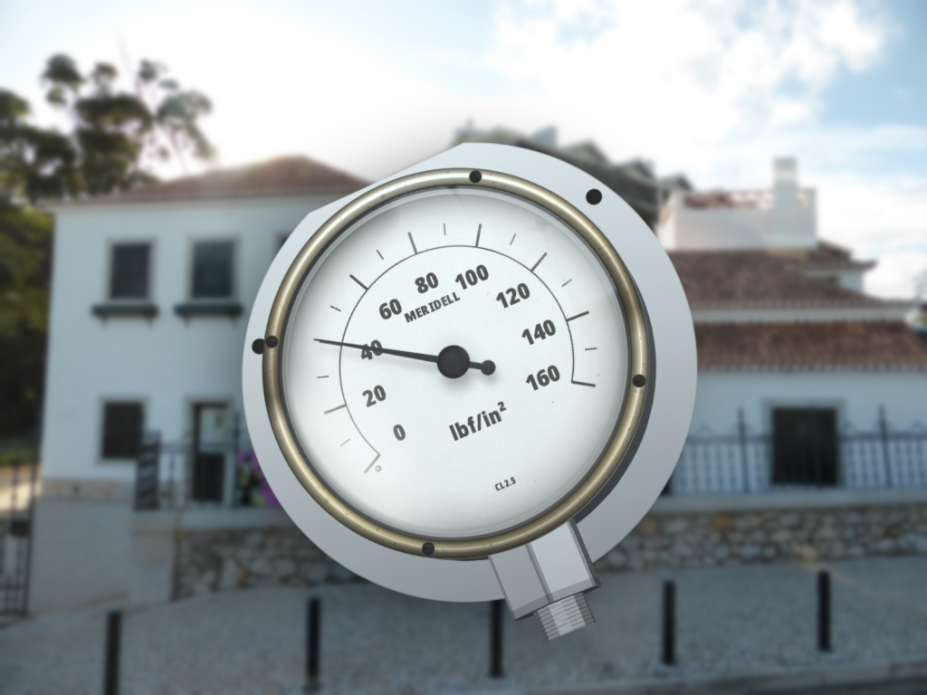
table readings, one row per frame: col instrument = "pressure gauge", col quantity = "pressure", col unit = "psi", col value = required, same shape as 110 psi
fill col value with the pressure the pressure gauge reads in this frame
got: 40 psi
